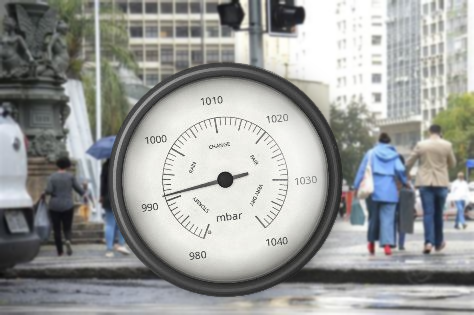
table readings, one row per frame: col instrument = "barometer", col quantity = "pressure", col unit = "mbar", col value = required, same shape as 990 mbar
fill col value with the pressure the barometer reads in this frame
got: 991 mbar
